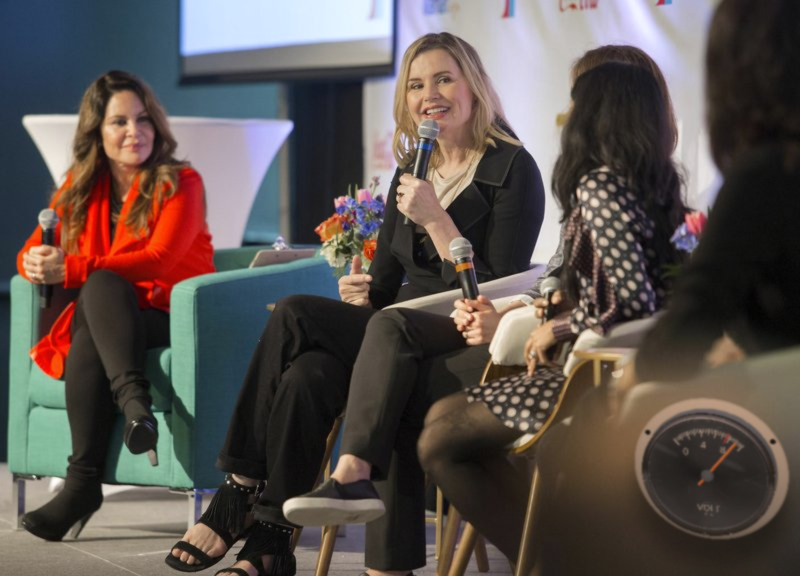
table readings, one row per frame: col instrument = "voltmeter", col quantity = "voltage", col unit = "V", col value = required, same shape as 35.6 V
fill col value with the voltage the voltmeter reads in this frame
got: 9 V
